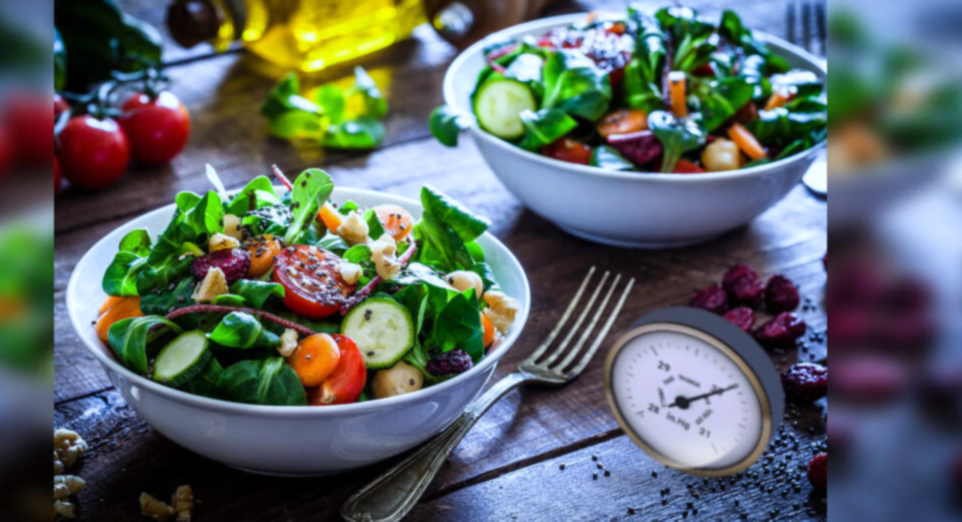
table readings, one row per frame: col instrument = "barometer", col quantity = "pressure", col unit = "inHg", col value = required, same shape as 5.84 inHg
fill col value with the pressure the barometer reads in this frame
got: 30 inHg
